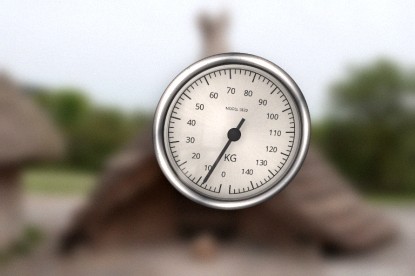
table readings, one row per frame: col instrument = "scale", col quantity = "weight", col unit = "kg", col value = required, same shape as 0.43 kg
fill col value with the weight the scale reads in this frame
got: 8 kg
